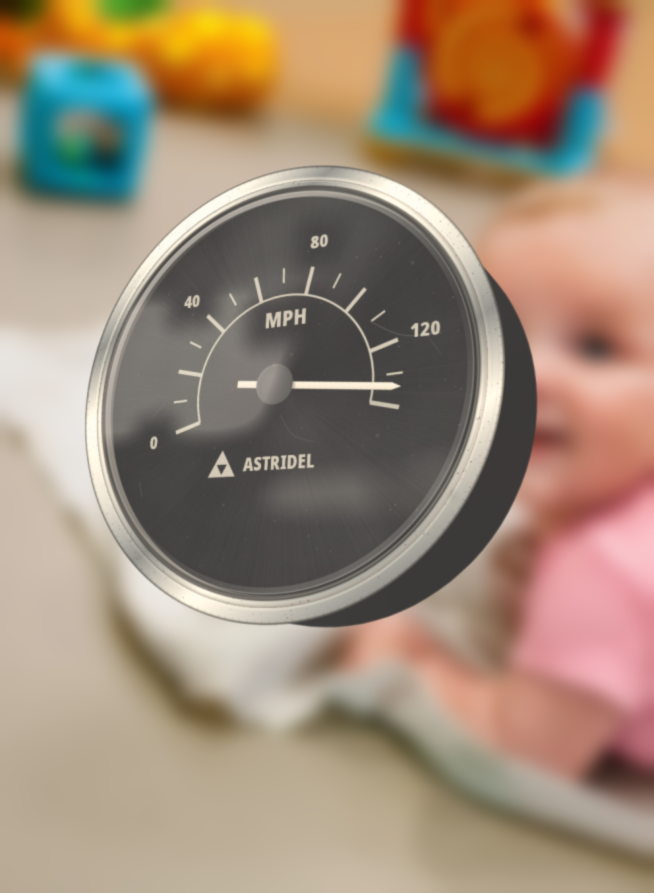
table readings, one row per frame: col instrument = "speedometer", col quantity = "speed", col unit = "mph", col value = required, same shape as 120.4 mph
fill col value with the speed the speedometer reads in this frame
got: 135 mph
